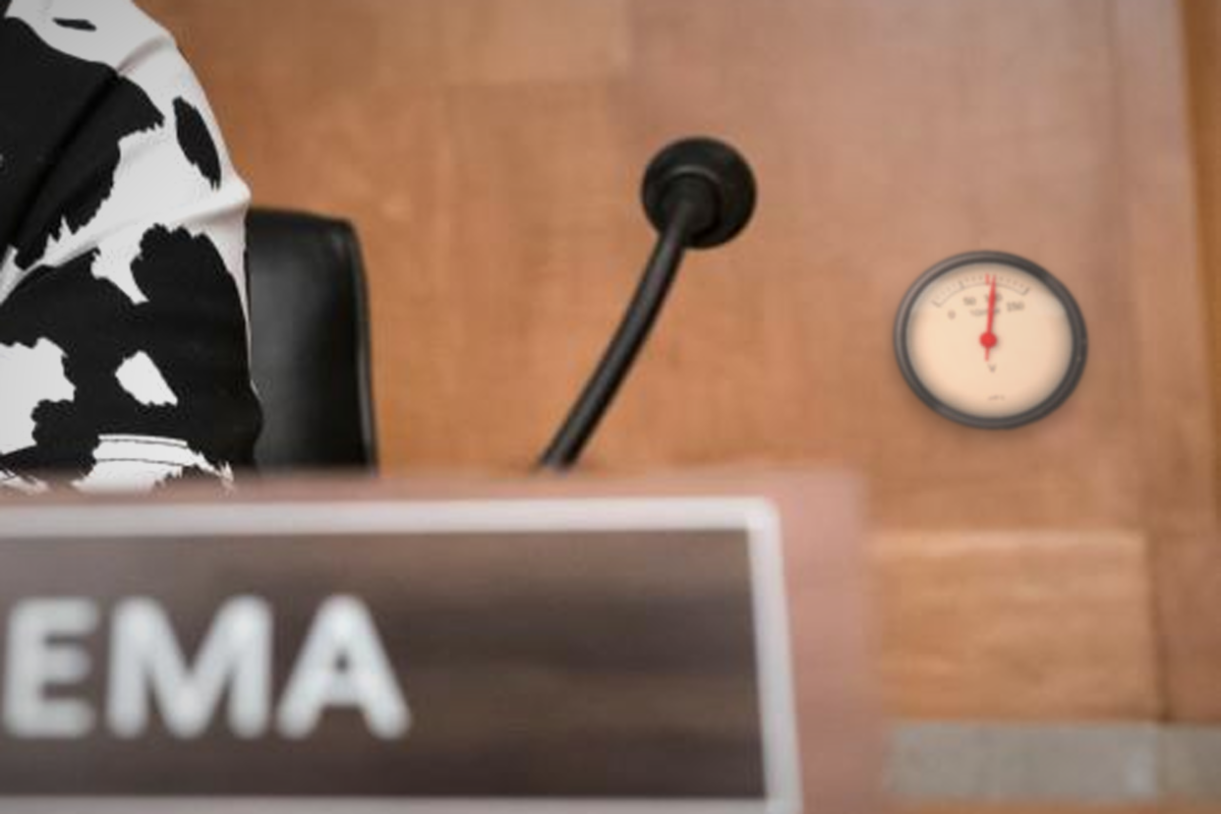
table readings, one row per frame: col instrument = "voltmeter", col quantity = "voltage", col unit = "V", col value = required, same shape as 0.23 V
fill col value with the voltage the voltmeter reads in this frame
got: 100 V
